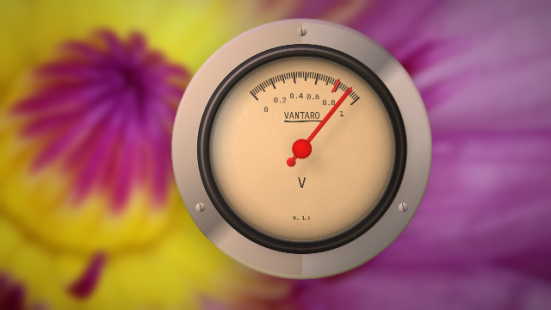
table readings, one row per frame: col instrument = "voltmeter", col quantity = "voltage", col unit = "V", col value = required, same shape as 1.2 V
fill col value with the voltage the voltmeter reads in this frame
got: 0.9 V
